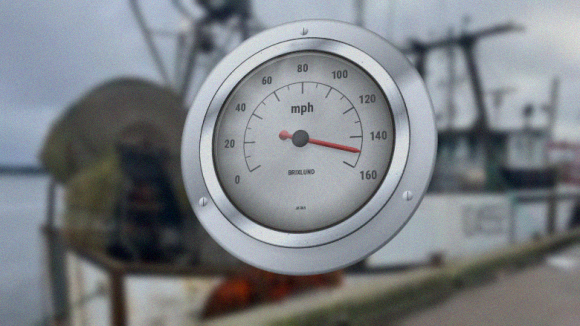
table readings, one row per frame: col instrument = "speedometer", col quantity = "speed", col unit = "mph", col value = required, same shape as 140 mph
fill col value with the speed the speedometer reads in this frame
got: 150 mph
